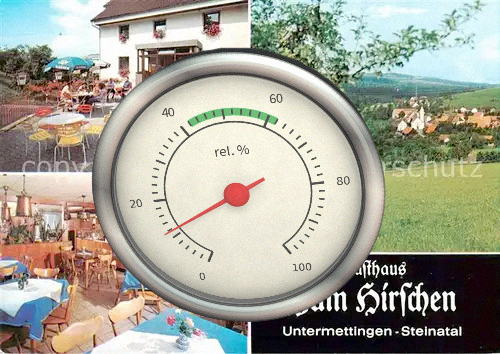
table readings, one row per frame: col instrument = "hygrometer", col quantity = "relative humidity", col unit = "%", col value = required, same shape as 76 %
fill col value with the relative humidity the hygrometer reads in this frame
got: 12 %
